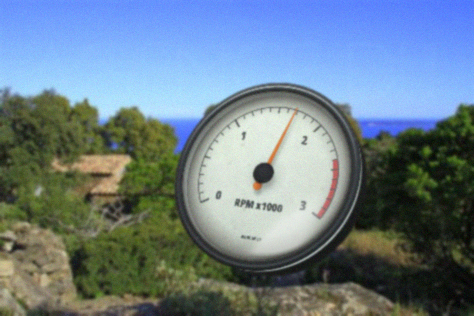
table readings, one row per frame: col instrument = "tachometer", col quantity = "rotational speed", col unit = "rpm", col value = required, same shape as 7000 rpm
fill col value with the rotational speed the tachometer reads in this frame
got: 1700 rpm
